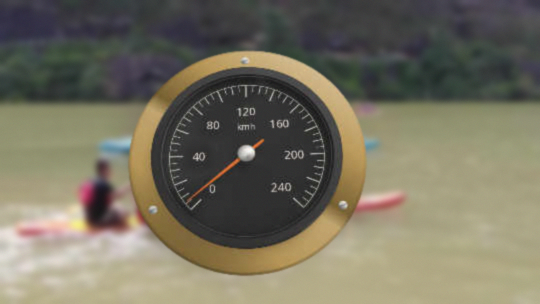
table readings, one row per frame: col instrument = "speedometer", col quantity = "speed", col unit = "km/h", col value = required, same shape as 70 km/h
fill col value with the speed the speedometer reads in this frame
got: 5 km/h
